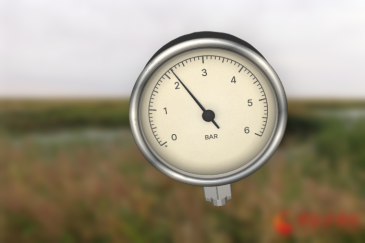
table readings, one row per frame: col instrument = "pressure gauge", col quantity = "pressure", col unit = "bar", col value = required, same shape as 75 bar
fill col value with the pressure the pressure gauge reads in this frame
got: 2.2 bar
